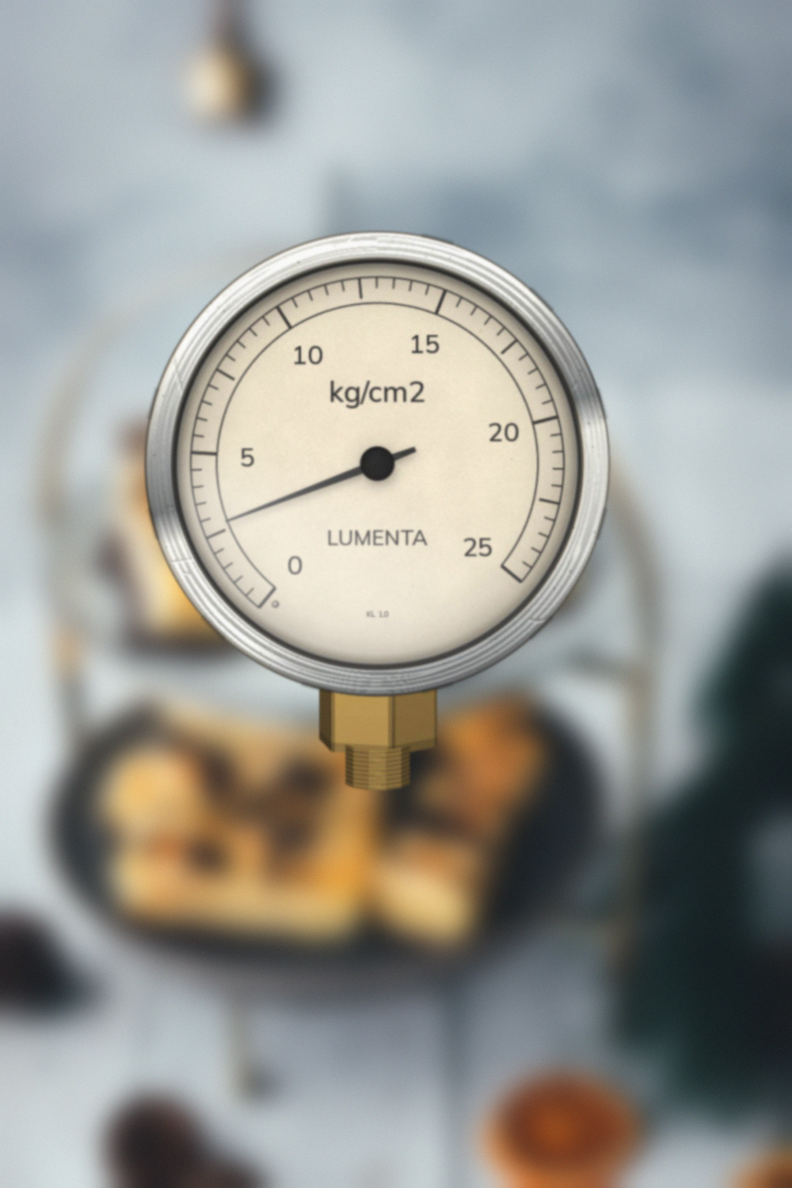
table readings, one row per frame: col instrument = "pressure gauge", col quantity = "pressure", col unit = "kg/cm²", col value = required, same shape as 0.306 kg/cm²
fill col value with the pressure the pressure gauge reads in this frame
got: 2.75 kg/cm²
